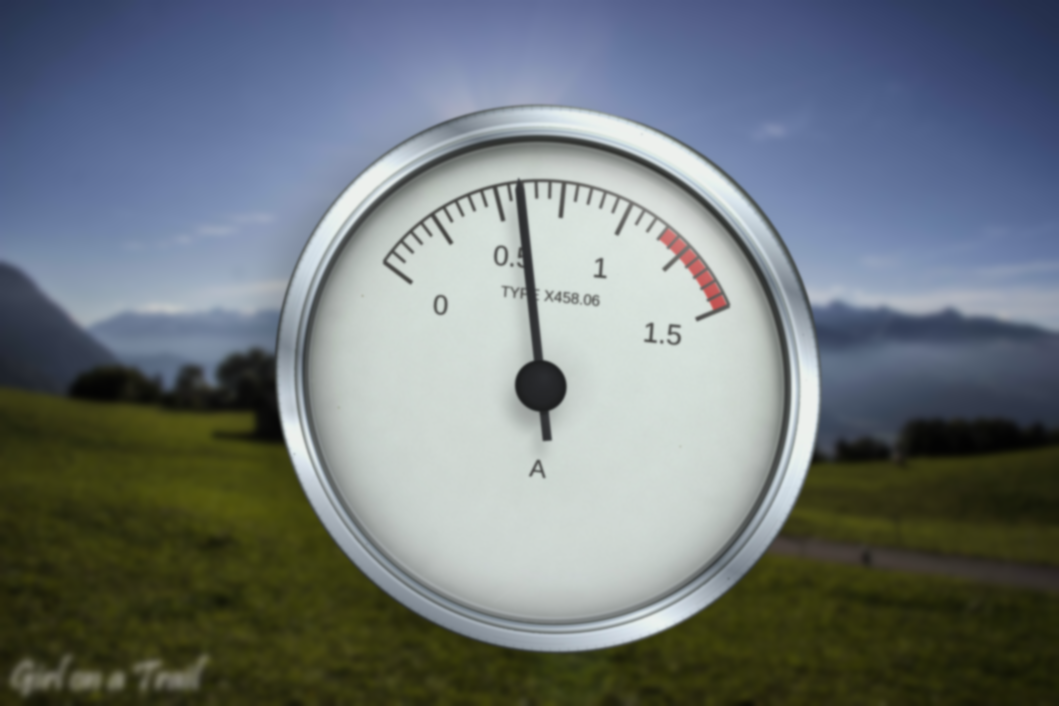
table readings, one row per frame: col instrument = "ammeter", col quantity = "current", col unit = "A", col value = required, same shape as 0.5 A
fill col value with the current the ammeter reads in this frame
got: 0.6 A
